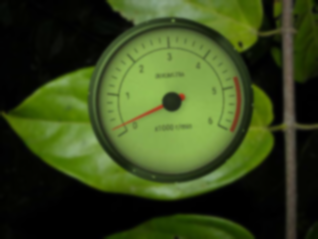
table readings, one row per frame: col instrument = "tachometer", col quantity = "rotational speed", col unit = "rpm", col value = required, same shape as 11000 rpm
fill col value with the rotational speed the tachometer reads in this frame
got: 200 rpm
